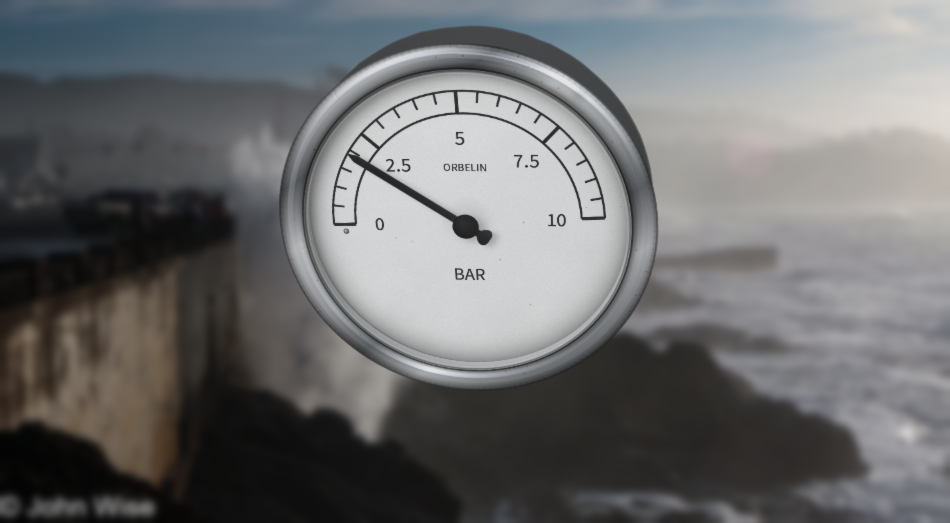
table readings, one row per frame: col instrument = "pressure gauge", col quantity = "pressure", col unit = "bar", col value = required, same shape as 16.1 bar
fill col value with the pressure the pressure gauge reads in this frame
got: 2 bar
